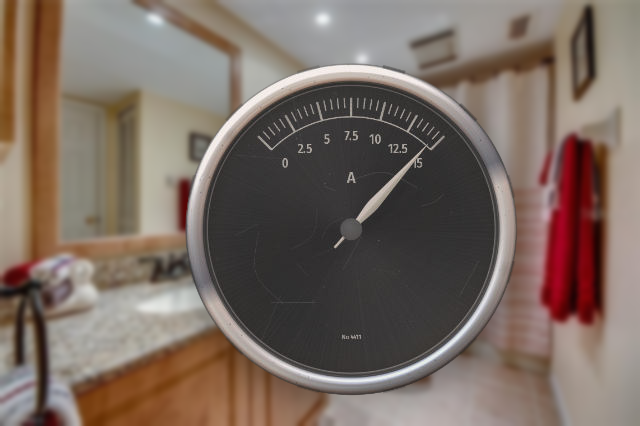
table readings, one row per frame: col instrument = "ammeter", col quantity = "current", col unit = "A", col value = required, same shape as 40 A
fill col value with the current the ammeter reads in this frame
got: 14.5 A
